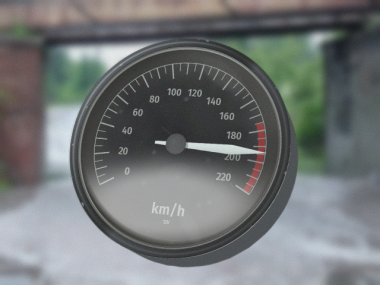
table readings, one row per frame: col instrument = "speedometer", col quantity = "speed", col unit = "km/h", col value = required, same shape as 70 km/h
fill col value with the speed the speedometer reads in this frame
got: 195 km/h
